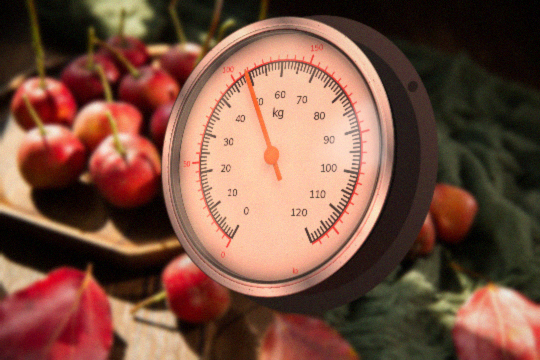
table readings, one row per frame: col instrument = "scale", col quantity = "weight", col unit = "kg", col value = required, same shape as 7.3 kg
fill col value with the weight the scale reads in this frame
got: 50 kg
